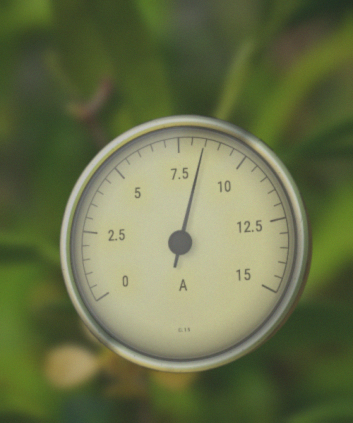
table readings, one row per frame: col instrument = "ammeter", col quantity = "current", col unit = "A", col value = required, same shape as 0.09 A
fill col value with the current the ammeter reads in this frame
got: 8.5 A
